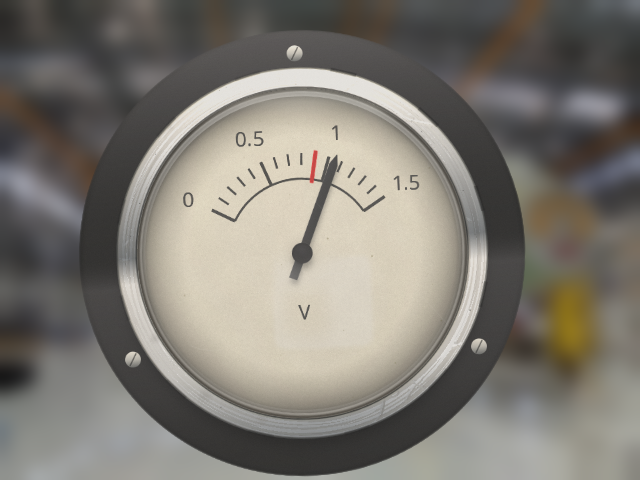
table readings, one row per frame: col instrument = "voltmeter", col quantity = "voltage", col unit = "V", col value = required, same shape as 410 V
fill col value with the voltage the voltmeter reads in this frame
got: 1.05 V
